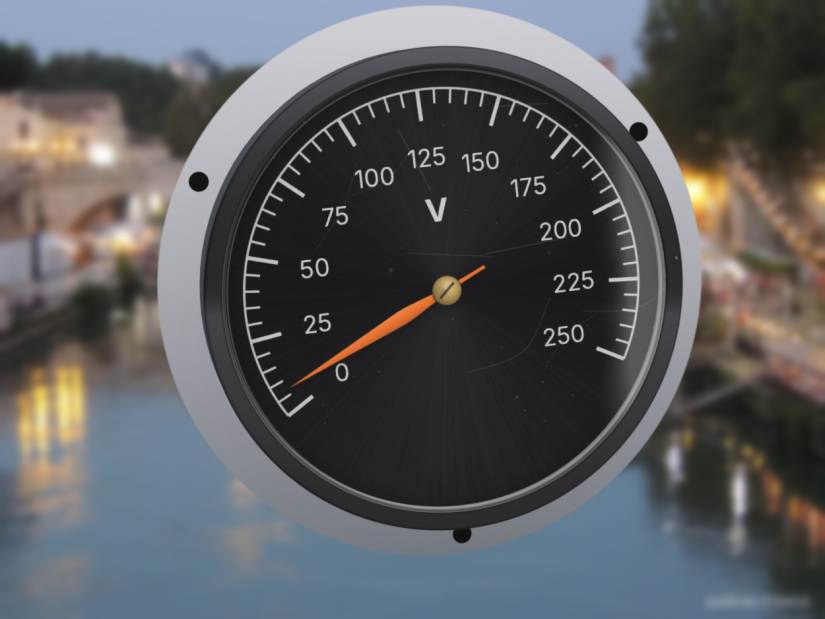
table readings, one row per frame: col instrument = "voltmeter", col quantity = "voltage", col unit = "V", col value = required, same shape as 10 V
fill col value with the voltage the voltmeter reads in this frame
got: 7.5 V
